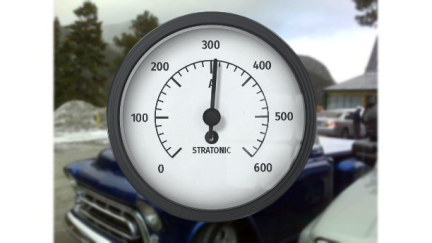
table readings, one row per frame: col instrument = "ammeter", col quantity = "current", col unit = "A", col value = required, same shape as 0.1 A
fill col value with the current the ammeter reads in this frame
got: 310 A
